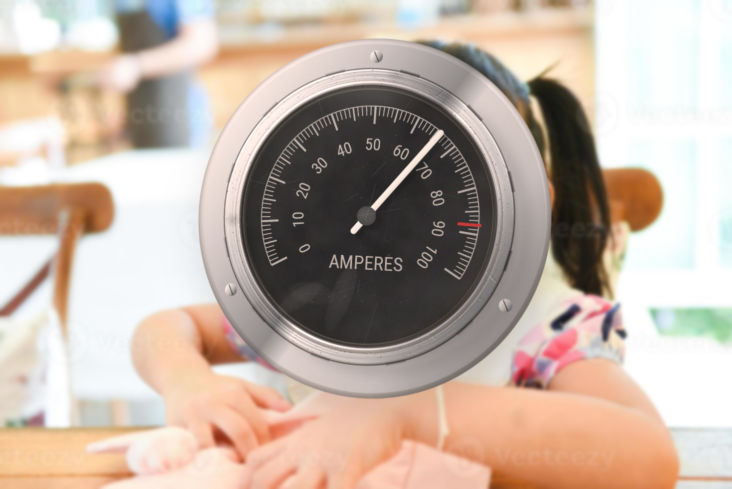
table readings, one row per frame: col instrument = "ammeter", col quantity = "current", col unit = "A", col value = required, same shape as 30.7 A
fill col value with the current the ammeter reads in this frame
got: 66 A
